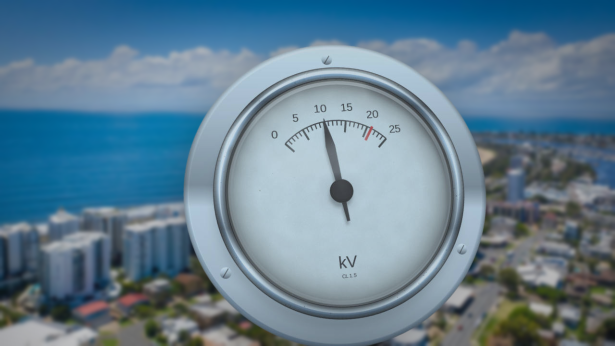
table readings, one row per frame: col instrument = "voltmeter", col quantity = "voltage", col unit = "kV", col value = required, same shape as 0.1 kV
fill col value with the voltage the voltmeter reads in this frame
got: 10 kV
